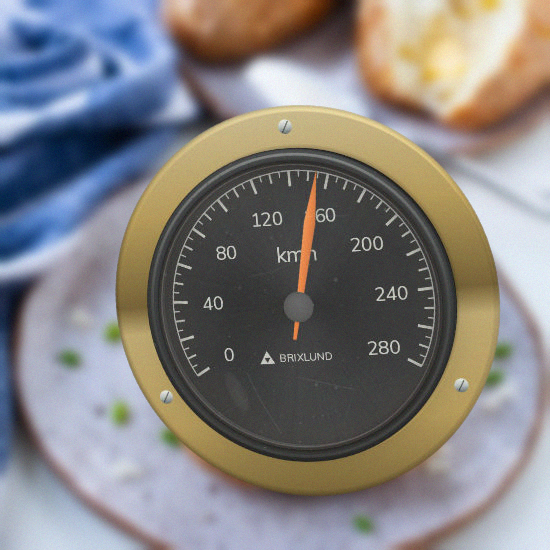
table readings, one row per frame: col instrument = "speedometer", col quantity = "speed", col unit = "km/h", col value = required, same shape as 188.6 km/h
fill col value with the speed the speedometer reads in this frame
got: 155 km/h
